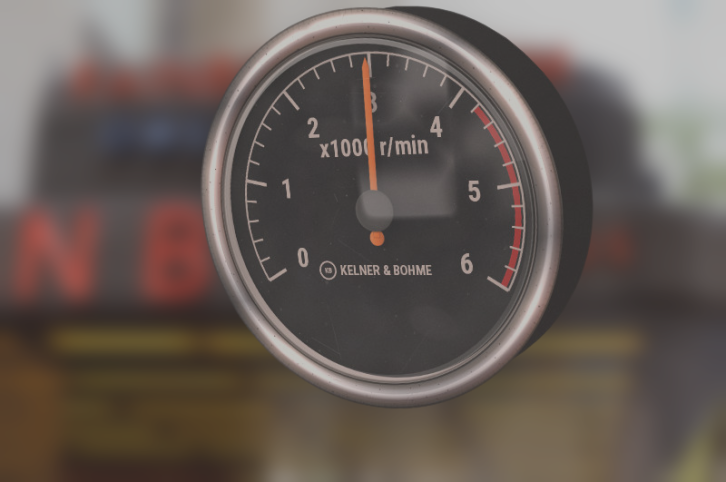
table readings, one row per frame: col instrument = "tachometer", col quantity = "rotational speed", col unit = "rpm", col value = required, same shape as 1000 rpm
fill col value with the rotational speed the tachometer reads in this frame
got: 3000 rpm
